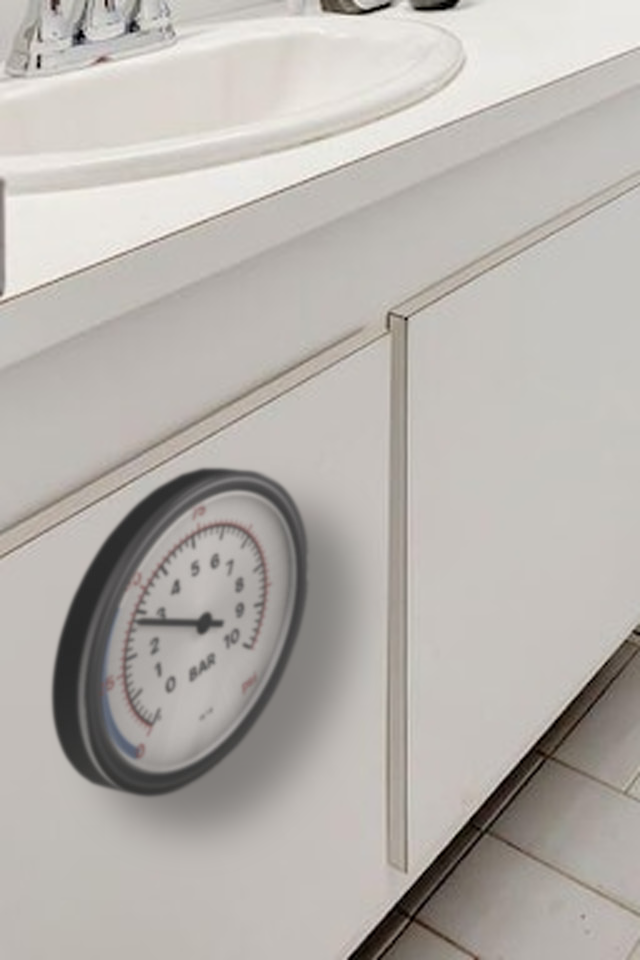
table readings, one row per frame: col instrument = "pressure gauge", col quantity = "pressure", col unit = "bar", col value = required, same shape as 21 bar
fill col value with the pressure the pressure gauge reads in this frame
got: 2.8 bar
